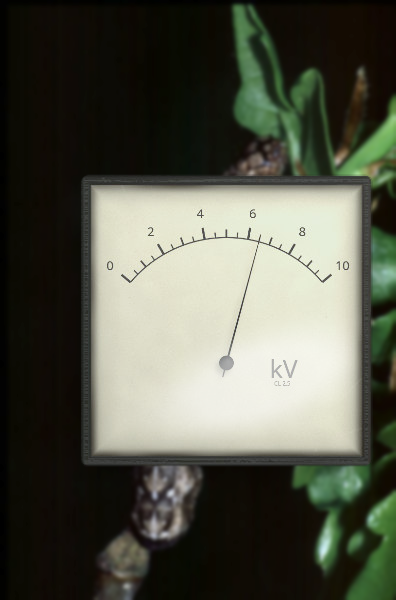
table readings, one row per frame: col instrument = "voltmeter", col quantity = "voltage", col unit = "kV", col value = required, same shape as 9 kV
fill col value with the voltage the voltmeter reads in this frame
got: 6.5 kV
